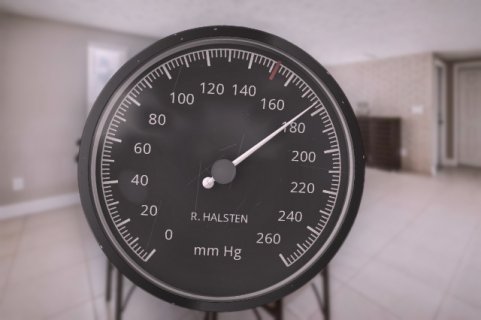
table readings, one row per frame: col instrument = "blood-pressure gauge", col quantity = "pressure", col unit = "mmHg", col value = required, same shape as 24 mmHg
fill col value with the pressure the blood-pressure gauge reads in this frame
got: 176 mmHg
